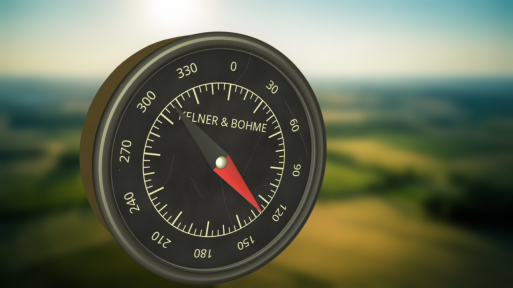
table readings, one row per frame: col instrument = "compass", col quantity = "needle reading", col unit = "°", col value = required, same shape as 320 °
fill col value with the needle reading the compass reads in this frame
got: 130 °
